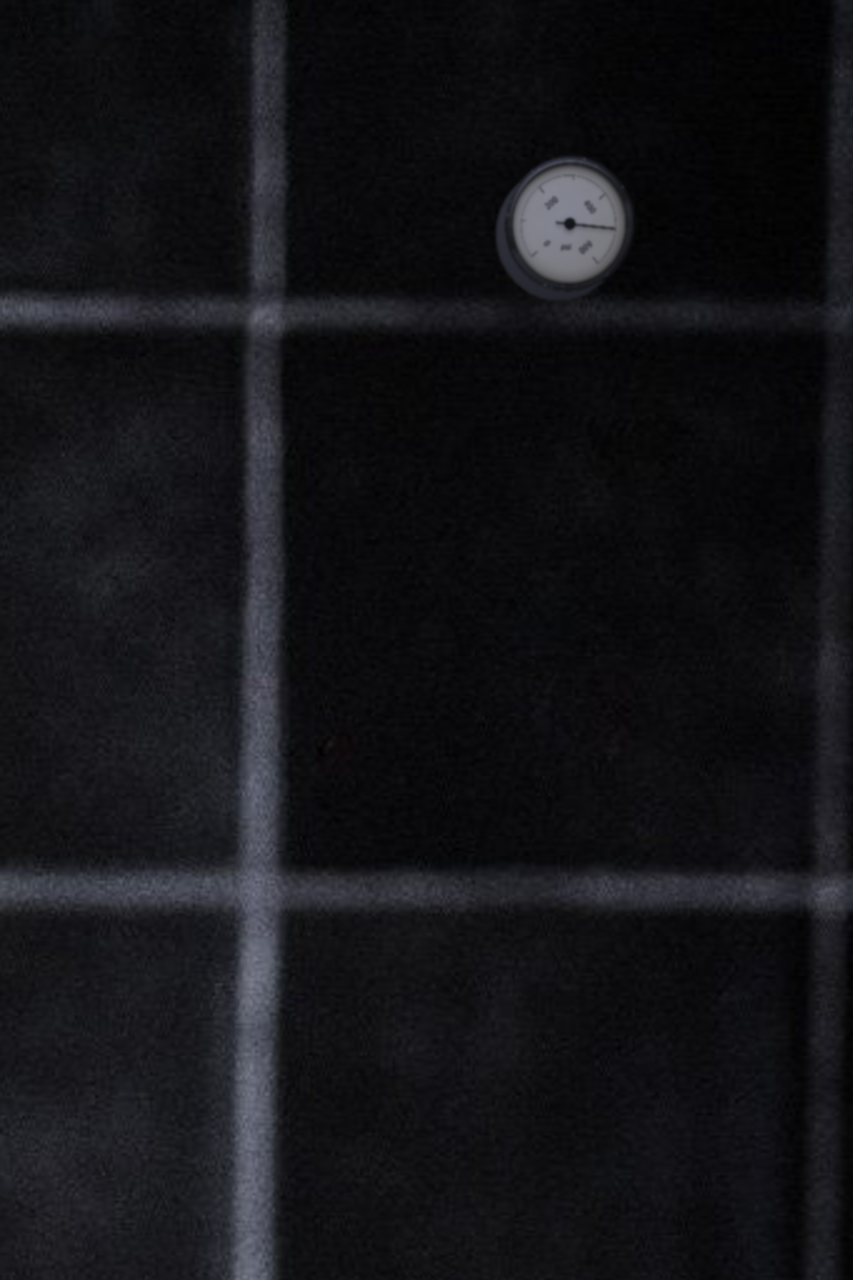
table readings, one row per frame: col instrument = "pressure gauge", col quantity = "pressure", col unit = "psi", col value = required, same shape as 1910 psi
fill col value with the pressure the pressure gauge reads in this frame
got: 500 psi
